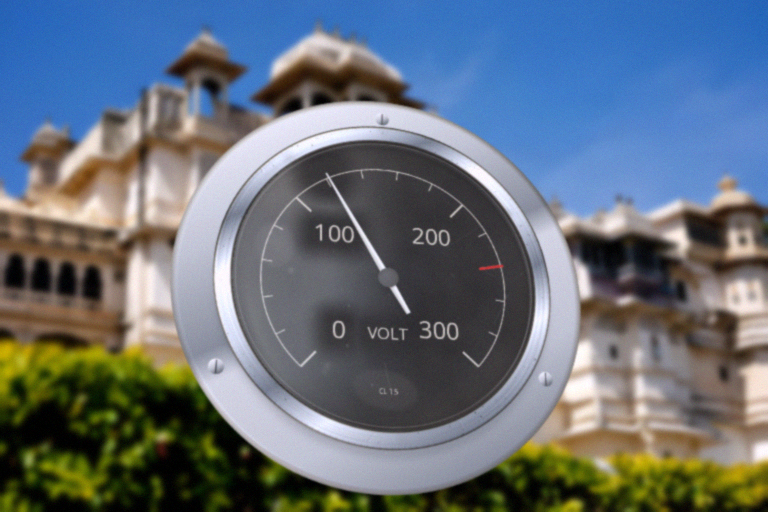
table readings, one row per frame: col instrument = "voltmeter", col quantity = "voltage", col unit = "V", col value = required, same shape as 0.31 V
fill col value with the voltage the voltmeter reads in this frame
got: 120 V
